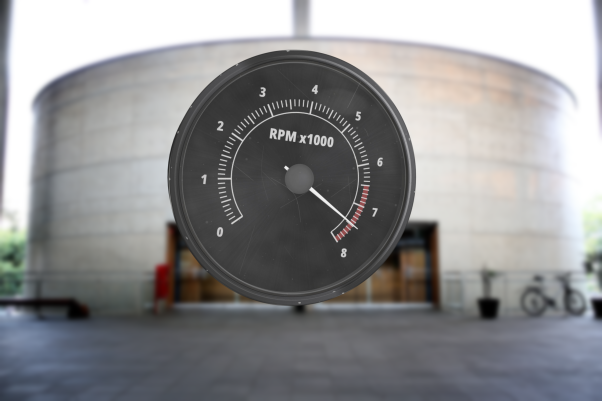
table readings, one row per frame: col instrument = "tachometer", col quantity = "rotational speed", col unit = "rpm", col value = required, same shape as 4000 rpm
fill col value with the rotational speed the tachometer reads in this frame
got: 7500 rpm
